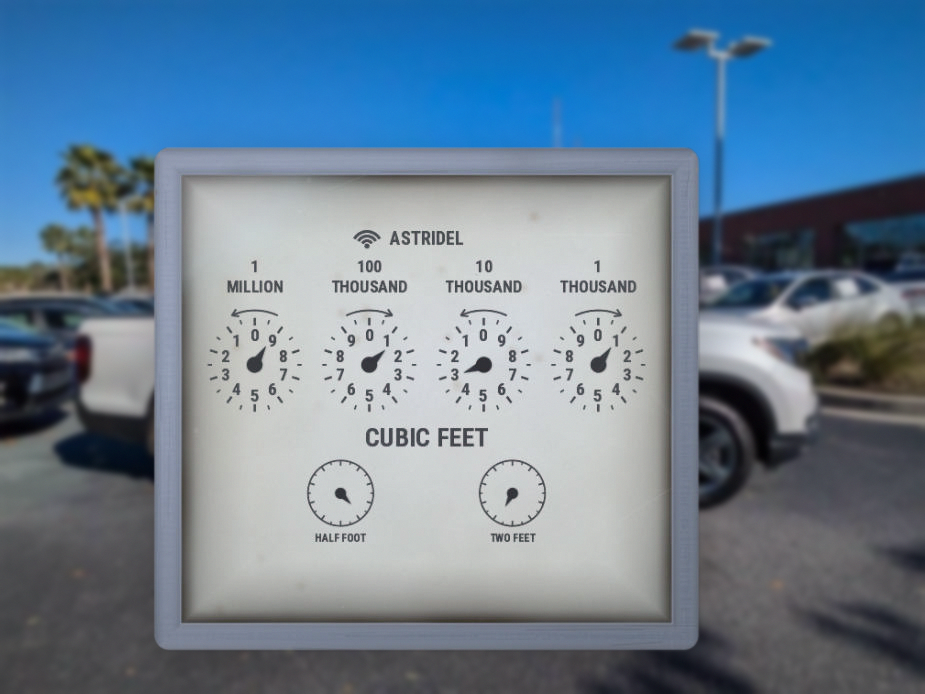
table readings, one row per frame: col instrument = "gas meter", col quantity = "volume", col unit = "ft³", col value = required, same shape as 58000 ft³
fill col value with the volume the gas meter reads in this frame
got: 913100 ft³
